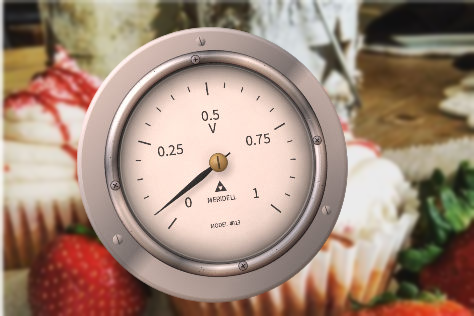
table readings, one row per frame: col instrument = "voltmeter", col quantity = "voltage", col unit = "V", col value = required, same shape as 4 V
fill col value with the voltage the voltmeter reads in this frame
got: 0.05 V
